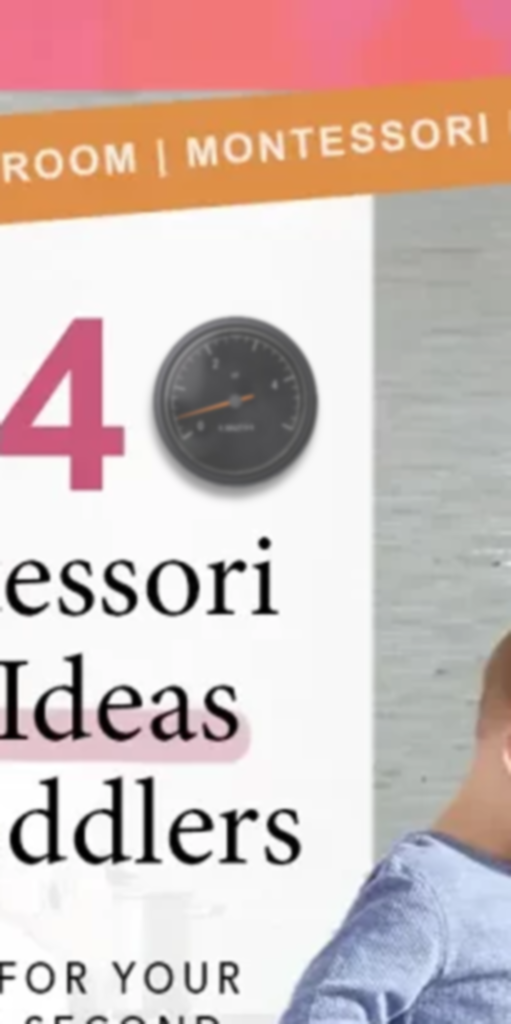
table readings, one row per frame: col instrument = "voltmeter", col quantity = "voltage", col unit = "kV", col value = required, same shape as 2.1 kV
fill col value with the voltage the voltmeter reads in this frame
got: 0.4 kV
